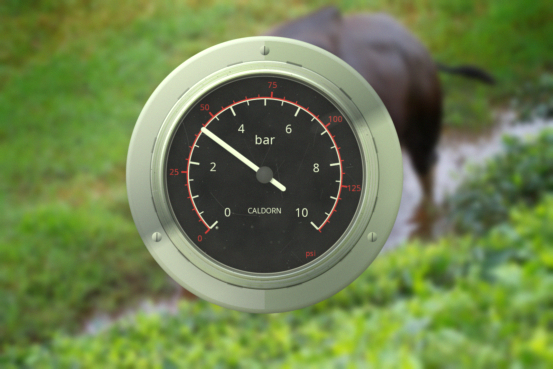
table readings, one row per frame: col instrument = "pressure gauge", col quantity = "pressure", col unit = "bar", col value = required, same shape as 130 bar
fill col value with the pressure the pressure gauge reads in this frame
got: 3 bar
